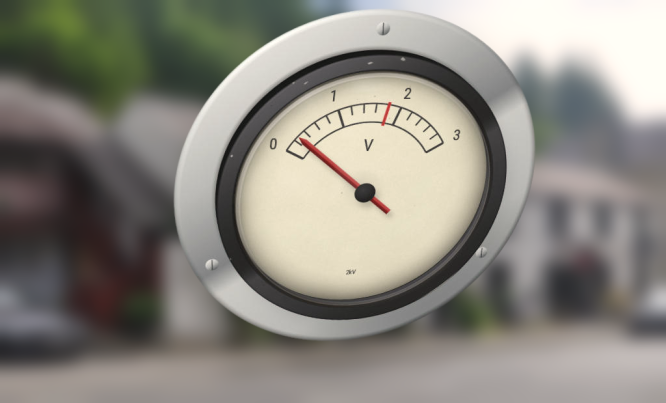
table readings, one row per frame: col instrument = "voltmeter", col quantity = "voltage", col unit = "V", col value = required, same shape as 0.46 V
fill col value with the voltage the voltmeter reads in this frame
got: 0.3 V
